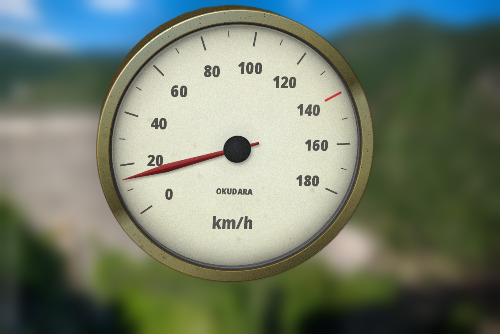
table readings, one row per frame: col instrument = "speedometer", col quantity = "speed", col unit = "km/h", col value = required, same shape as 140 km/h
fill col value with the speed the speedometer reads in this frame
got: 15 km/h
